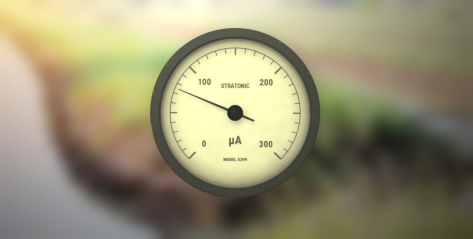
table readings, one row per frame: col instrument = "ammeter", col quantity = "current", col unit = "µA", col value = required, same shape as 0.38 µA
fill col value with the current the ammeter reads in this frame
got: 75 µA
